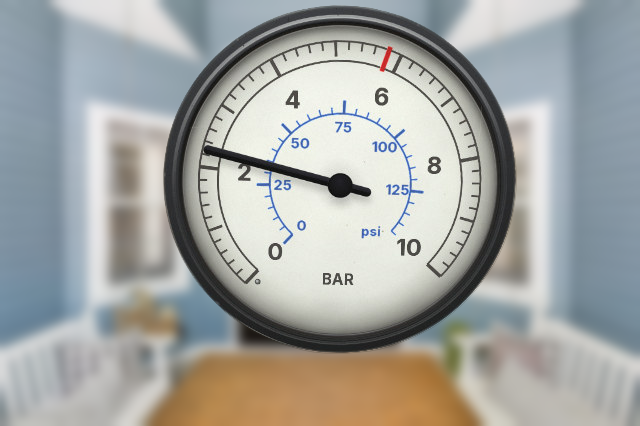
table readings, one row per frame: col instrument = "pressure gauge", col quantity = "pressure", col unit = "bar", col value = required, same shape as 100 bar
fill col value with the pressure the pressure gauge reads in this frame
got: 2.3 bar
